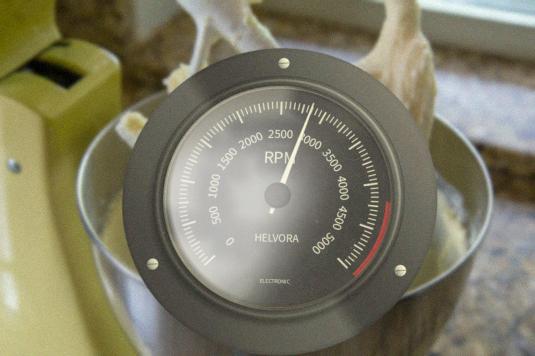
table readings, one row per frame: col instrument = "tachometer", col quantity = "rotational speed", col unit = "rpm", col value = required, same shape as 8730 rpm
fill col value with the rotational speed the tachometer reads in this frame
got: 2850 rpm
